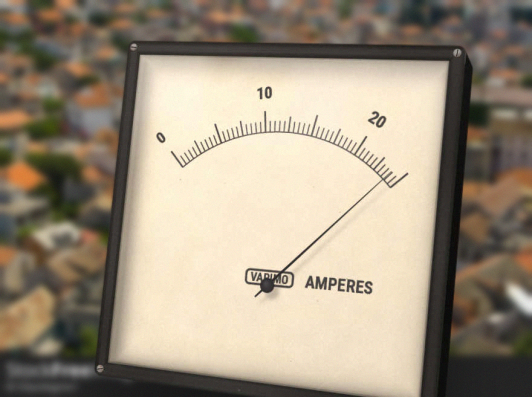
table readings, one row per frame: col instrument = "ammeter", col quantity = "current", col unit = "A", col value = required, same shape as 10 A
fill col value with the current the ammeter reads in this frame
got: 24 A
